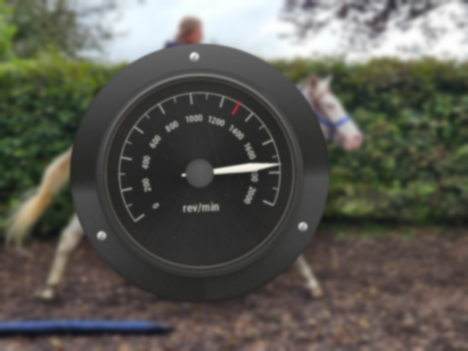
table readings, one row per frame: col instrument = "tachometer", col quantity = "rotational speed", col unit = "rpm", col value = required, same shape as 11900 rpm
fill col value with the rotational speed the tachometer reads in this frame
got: 1750 rpm
